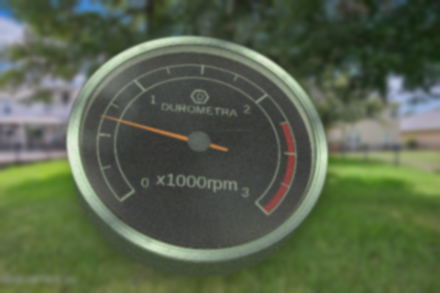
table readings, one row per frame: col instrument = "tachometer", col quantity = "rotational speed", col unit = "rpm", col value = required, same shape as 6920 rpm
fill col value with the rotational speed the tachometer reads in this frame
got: 625 rpm
